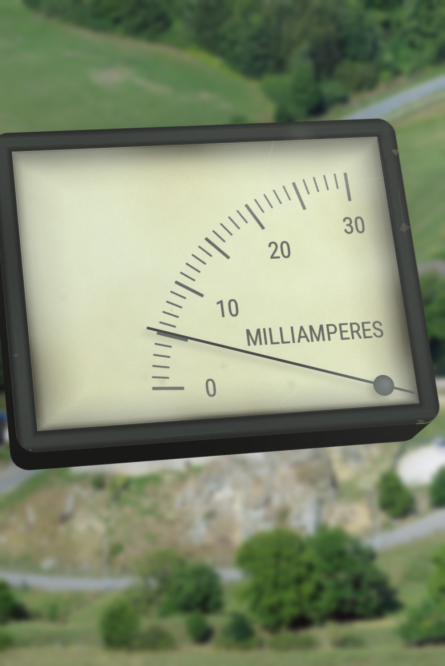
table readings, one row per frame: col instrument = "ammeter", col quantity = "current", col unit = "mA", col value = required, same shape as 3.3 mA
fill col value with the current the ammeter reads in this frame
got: 5 mA
